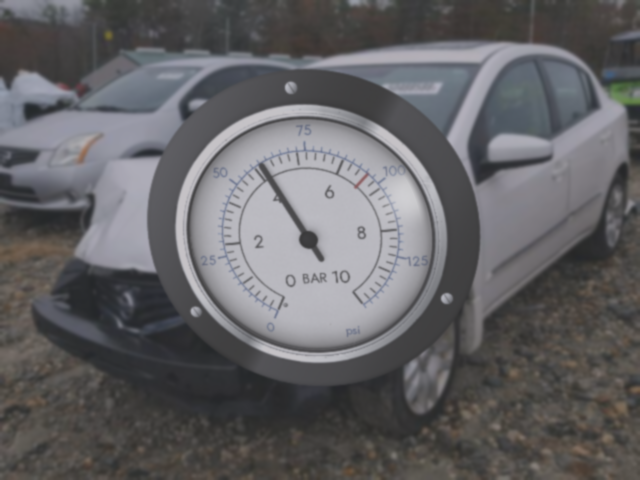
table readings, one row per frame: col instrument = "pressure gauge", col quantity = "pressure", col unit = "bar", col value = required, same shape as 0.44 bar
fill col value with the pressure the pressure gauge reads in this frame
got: 4.2 bar
